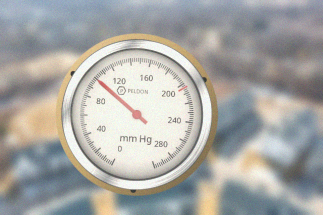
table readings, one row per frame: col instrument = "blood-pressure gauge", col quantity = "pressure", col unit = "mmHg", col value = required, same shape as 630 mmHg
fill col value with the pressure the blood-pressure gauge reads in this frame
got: 100 mmHg
